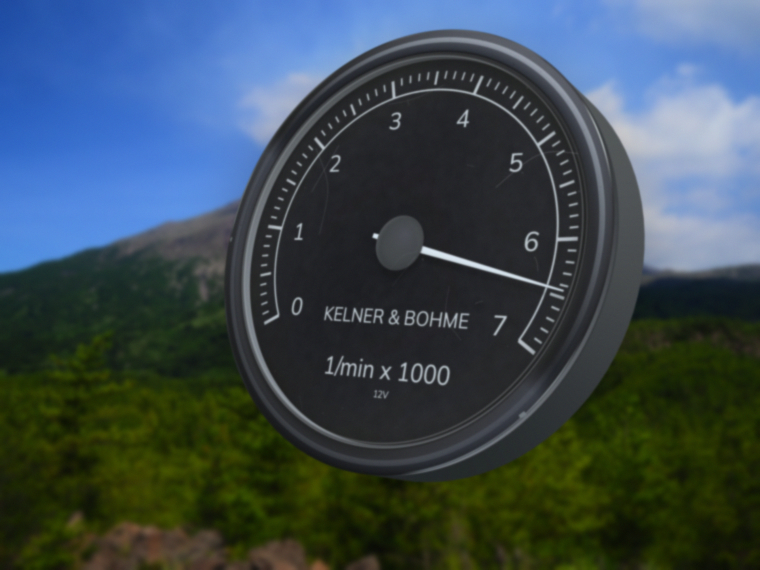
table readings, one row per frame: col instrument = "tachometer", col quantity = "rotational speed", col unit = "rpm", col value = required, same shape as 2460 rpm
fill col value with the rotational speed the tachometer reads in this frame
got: 6450 rpm
